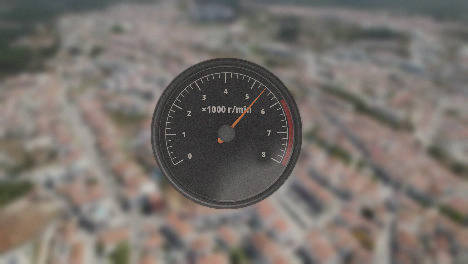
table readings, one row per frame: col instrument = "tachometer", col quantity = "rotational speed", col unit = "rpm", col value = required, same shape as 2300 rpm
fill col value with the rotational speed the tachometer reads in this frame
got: 5400 rpm
